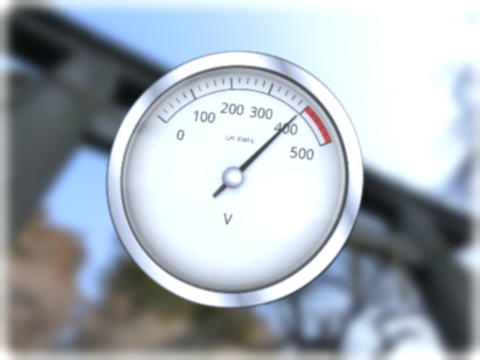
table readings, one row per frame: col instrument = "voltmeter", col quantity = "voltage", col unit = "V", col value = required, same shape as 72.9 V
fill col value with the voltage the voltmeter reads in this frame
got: 400 V
